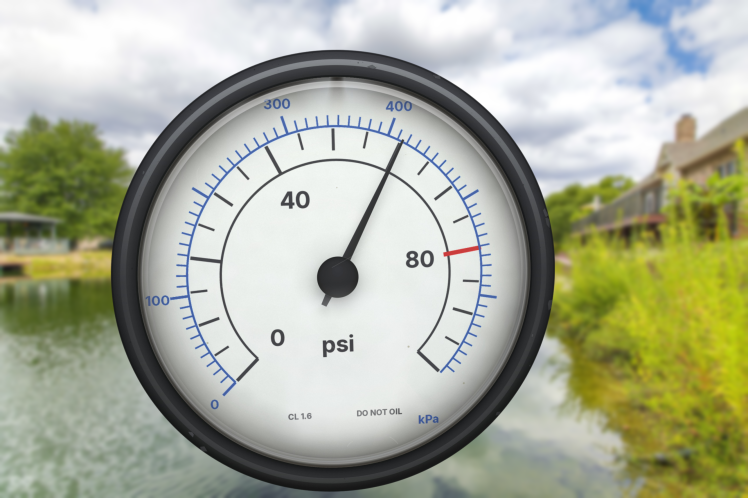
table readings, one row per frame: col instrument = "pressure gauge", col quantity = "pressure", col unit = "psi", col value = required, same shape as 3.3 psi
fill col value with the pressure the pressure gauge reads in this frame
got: 60 psi
